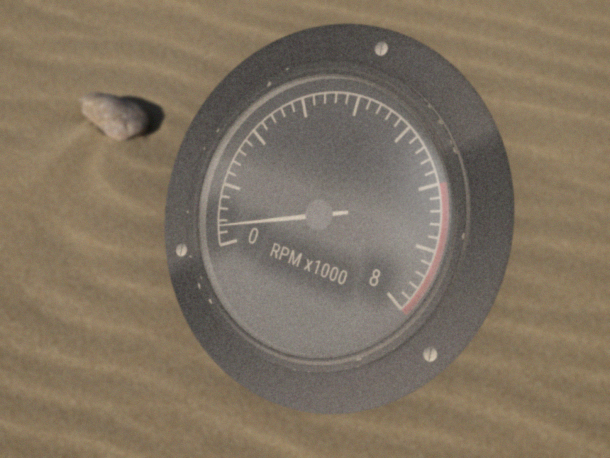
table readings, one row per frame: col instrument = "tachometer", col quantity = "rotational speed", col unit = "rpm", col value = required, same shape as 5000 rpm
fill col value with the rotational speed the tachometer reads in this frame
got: 300 rpm
